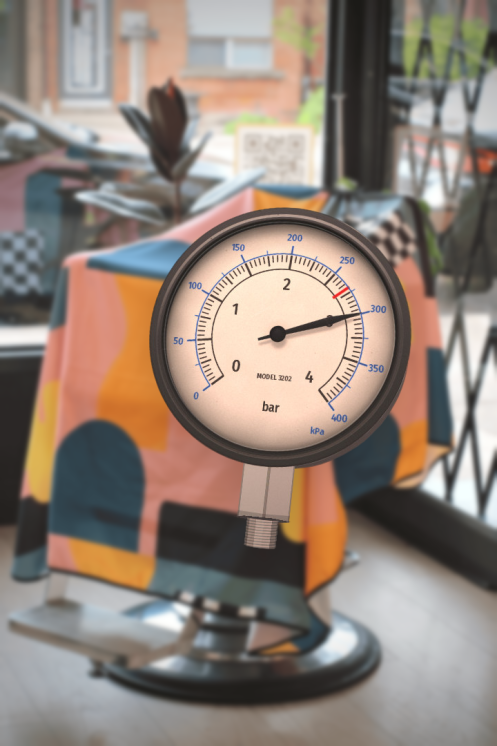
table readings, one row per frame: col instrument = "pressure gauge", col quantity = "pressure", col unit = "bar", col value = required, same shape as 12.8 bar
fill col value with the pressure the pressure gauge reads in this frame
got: 3 bar
